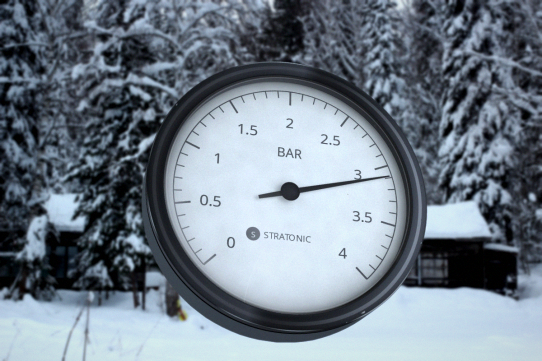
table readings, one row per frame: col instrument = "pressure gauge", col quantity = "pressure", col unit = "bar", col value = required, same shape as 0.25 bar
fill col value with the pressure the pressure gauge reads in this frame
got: 3.1 bar
